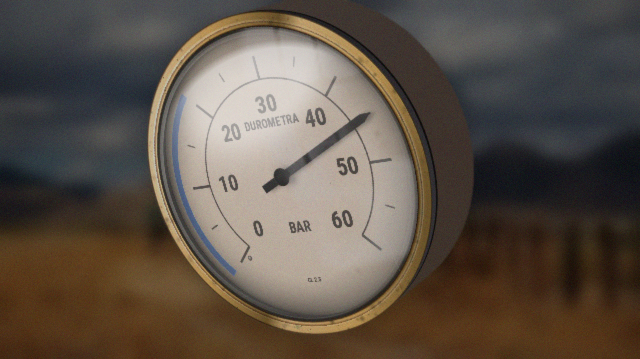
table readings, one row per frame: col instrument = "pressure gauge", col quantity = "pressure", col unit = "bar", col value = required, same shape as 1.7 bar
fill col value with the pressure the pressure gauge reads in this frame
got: 45 bar
